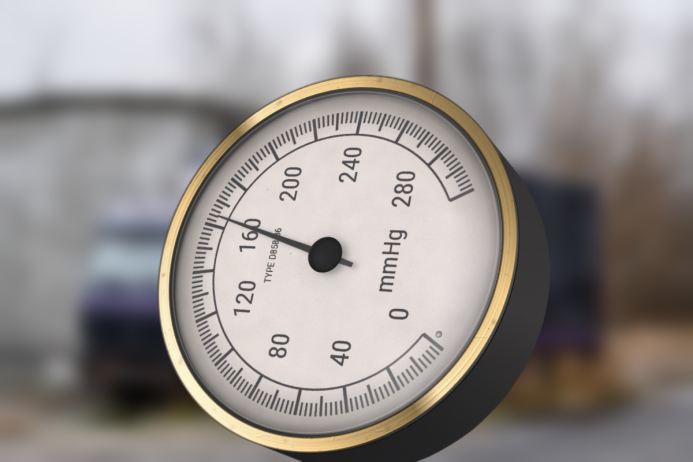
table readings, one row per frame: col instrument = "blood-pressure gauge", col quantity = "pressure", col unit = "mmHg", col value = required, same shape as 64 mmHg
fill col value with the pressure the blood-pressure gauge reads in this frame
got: 164 mmHg
